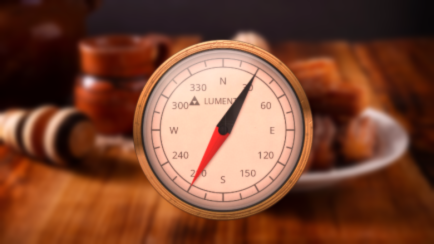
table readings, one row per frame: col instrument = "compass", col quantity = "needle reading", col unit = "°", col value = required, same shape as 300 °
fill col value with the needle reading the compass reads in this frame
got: 210 °
